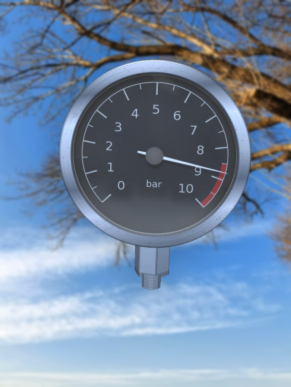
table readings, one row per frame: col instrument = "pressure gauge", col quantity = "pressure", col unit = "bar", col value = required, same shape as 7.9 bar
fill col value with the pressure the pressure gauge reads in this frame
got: 8.75 bar
